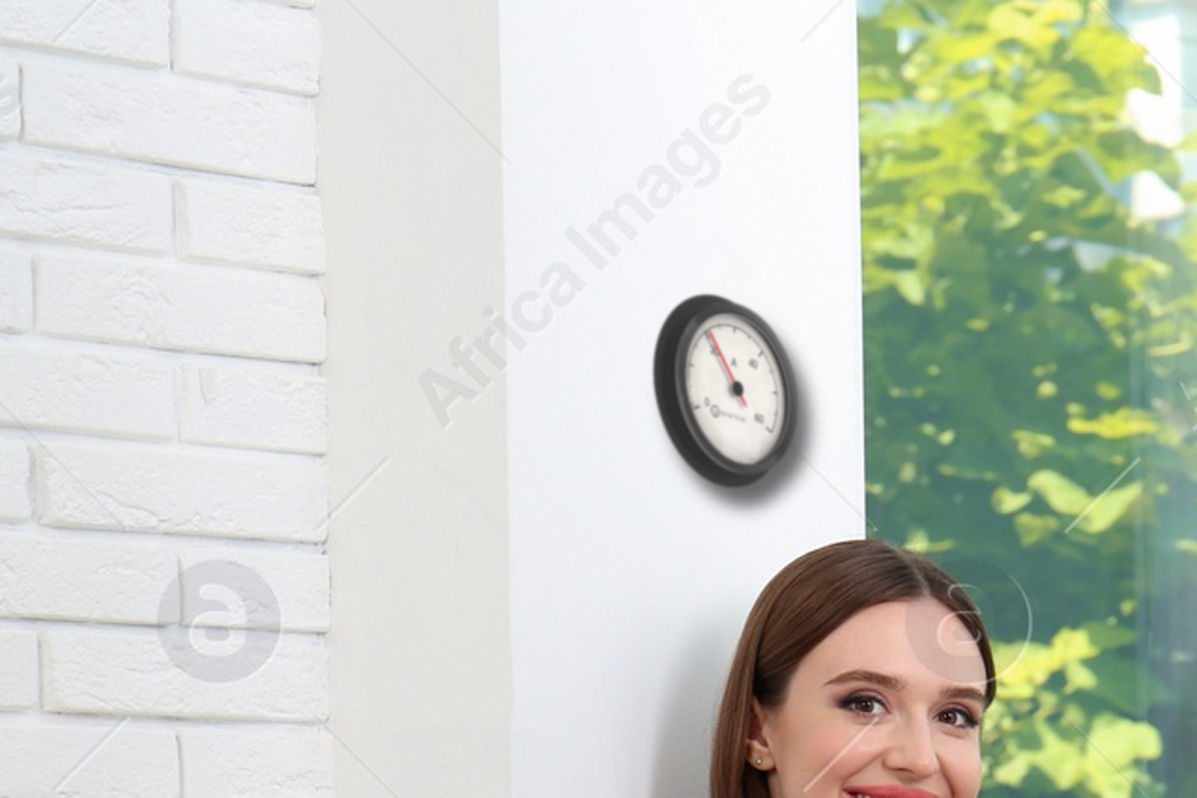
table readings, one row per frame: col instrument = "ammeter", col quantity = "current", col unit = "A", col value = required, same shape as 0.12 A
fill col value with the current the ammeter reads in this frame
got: 20 A
